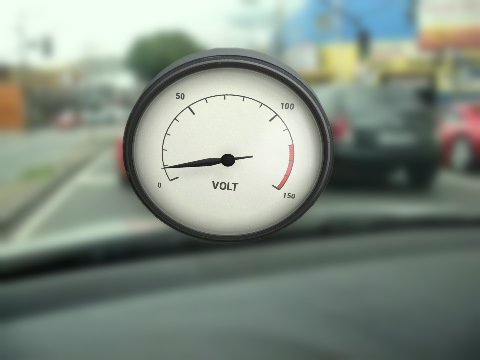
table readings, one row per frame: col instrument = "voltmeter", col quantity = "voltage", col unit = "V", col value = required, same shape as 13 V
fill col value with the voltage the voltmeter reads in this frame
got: 10 V
